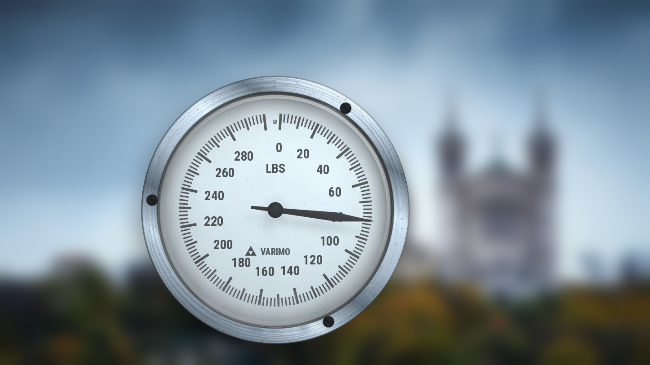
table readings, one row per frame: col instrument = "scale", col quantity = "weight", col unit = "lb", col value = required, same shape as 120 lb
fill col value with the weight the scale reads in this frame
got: 80 lb
